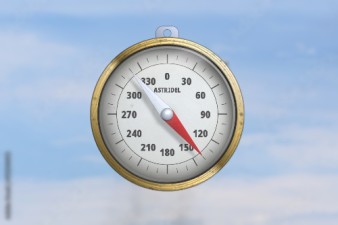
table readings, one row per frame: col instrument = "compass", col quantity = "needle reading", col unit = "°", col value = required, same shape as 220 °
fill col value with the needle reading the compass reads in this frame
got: 140 °
